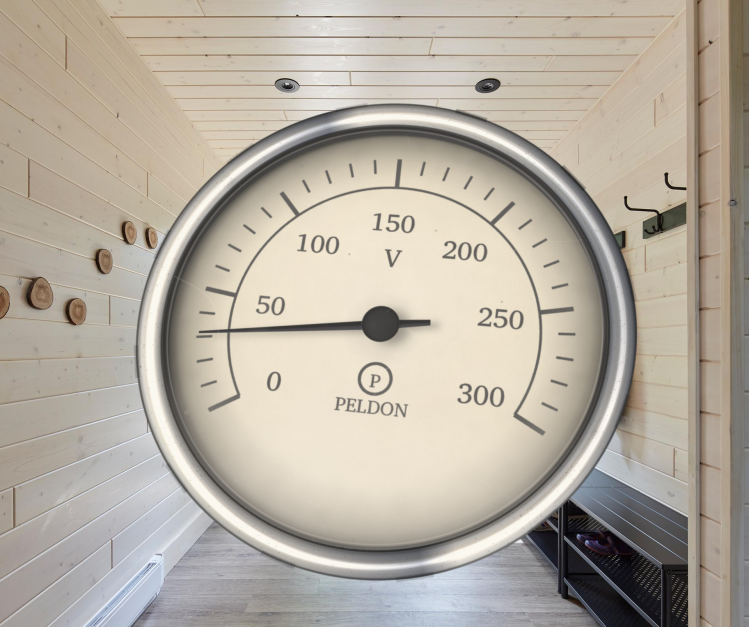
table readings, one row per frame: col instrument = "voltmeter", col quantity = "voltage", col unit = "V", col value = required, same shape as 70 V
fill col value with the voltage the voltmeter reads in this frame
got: 30 V
